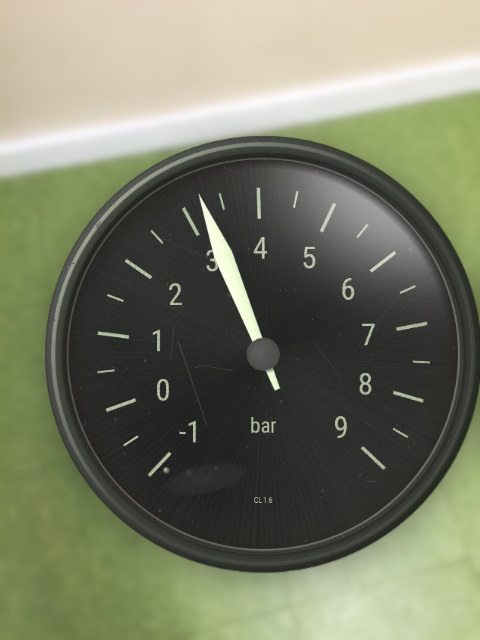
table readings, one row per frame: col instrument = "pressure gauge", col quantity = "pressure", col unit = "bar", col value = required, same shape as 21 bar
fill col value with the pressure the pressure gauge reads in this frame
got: 3.25 bar
